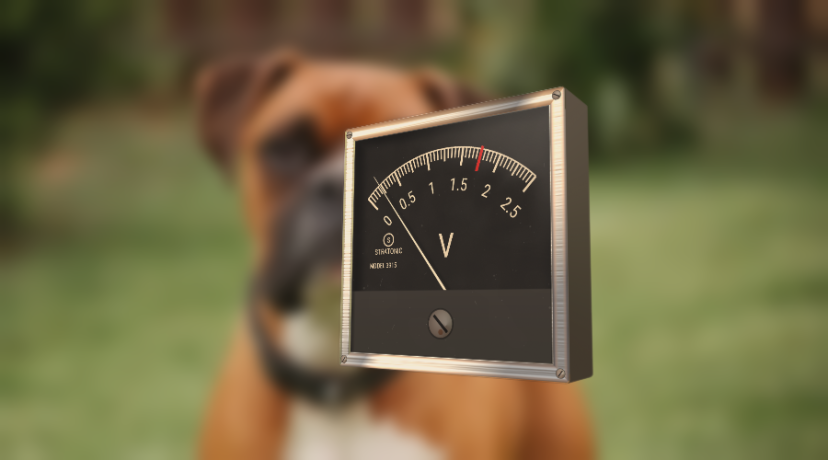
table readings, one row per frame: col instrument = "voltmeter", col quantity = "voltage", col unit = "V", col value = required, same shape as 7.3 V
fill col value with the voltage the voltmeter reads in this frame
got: 0.25 V
